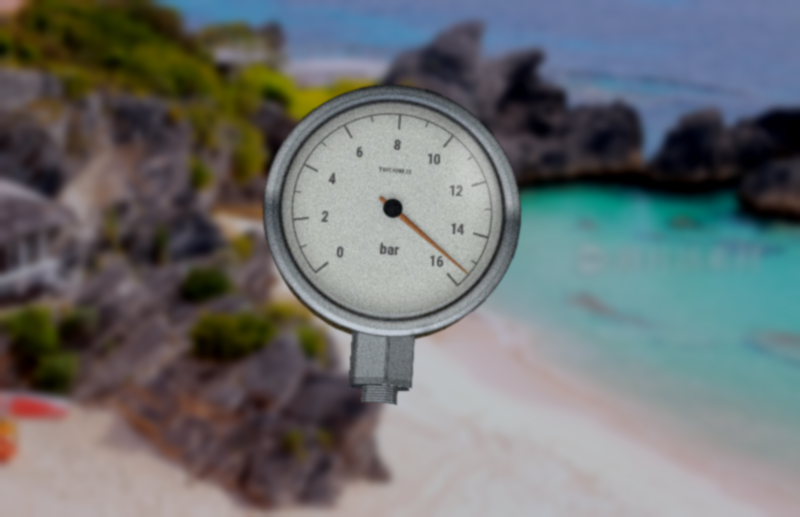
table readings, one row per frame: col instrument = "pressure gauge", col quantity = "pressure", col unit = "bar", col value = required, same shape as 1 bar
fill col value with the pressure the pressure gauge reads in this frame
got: 15.5 bar
